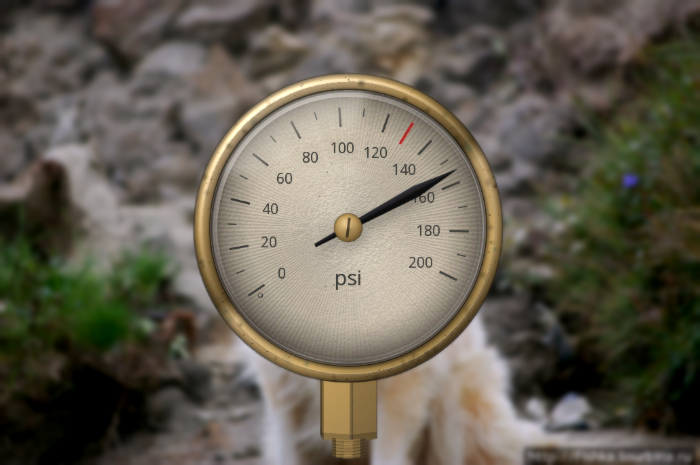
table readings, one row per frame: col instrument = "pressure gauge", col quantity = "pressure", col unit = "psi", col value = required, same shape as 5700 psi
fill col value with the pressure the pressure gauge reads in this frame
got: 155 psi
